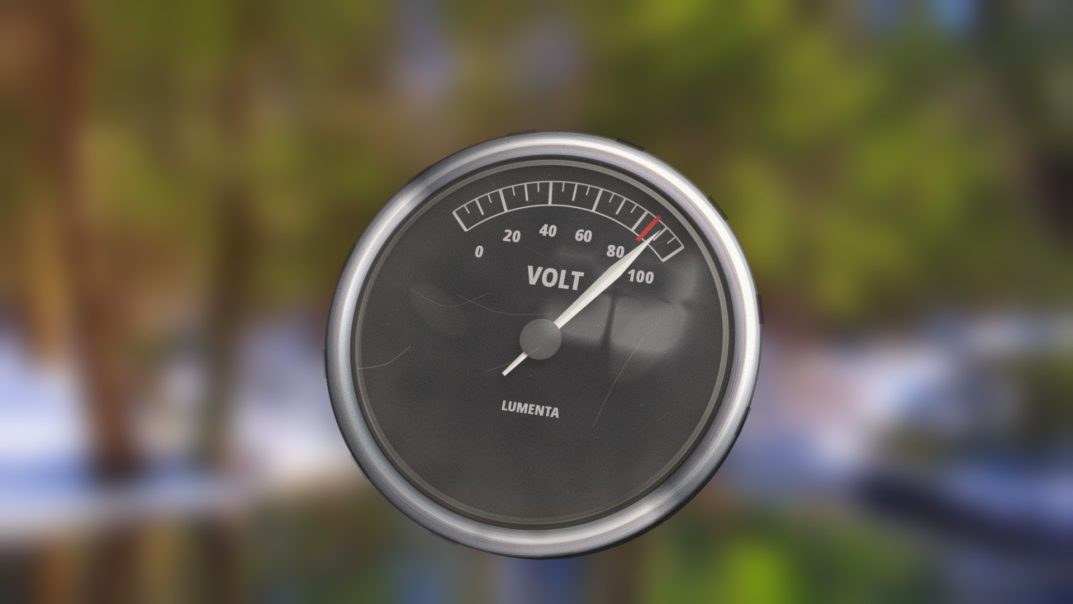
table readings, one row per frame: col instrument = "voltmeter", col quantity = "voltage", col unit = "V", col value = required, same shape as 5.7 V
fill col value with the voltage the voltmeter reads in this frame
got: 90 V
